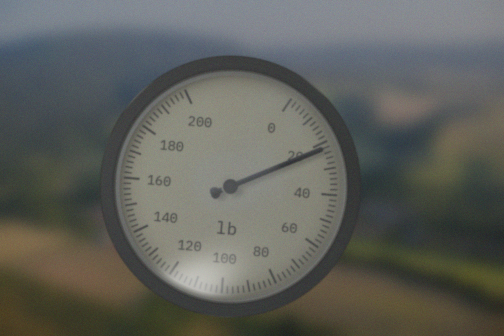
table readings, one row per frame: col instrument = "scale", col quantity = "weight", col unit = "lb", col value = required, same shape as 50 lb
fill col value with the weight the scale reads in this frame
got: 22 lb
